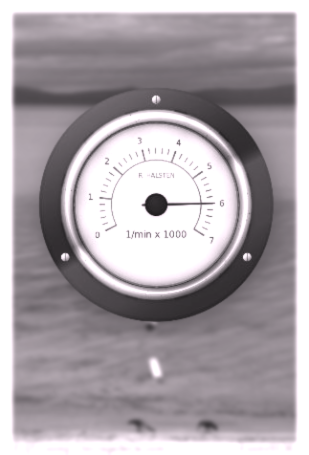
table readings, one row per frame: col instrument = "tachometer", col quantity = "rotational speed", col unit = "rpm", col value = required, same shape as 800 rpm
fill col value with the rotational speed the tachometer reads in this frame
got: 6000 rpm
